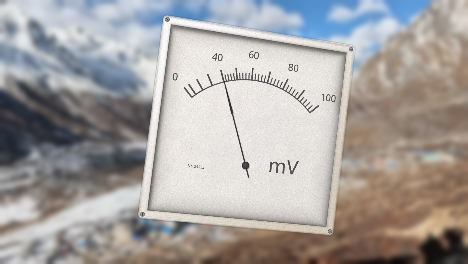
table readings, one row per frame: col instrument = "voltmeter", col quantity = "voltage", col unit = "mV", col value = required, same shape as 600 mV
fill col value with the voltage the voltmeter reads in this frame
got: 40 mV
